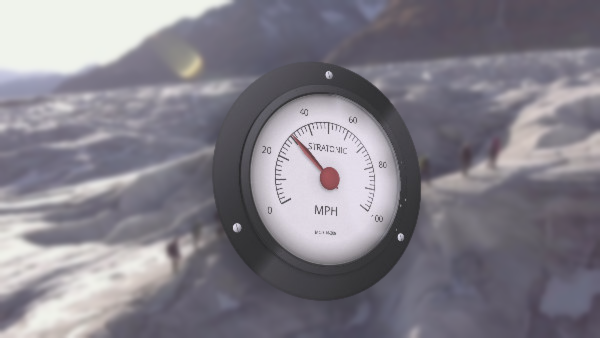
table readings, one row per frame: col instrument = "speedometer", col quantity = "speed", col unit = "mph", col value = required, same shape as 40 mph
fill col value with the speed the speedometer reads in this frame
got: 30 mph
